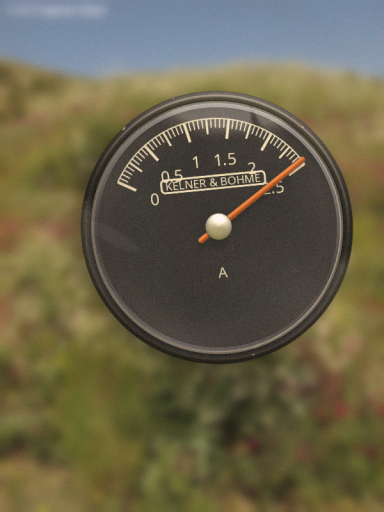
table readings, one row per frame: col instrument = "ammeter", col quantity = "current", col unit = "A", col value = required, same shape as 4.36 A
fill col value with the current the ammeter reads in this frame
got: 2.45 A
